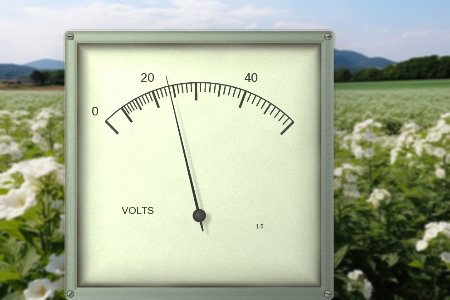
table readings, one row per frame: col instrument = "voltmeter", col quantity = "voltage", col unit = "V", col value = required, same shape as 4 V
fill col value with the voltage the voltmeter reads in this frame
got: 24 V
